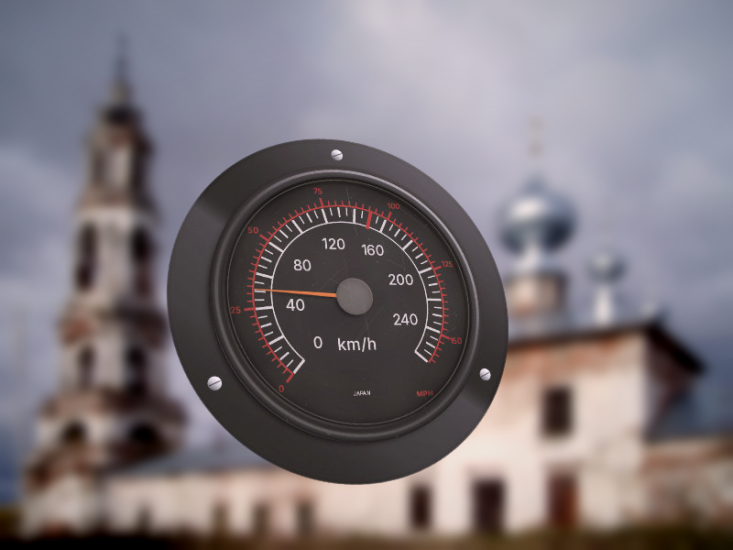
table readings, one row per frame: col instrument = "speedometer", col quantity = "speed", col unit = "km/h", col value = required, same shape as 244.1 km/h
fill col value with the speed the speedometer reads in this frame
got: 50 km/h
